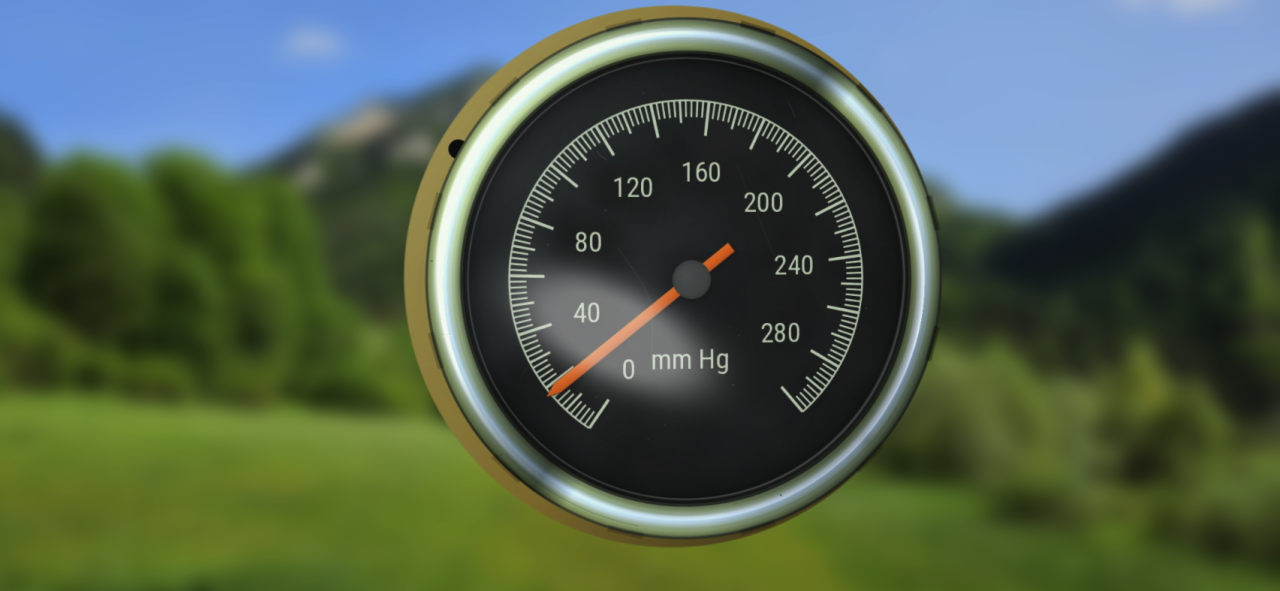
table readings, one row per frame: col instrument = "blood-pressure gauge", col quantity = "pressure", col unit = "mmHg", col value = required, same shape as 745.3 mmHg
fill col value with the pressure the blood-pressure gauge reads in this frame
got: 18 mmHg
